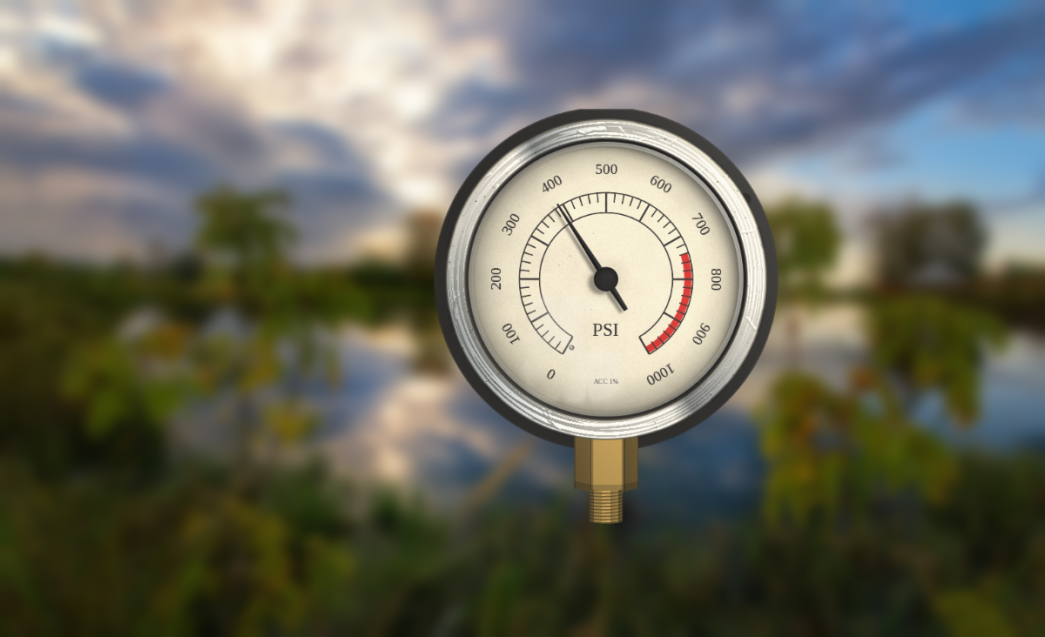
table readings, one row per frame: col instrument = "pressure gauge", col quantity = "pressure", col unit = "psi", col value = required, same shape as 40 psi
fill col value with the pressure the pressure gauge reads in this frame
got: 390 psi
